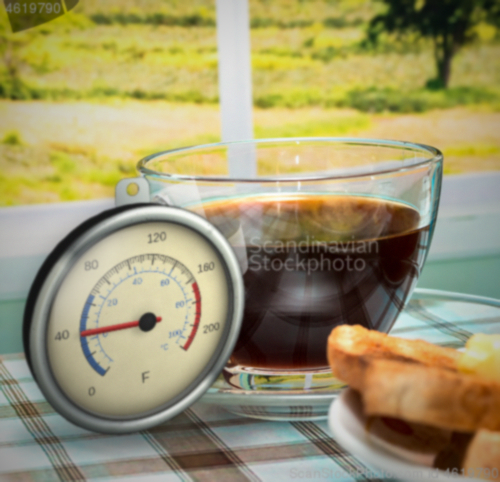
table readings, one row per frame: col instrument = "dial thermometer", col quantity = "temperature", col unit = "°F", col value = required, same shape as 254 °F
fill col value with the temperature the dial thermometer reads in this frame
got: 40 °F
